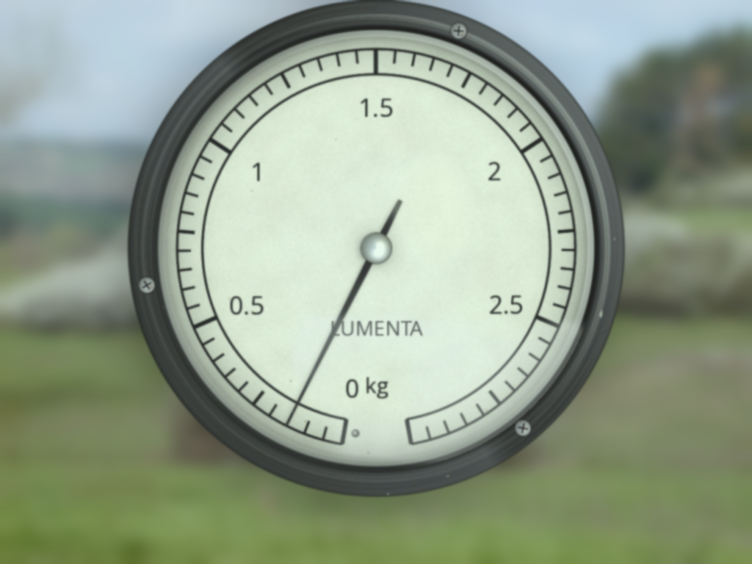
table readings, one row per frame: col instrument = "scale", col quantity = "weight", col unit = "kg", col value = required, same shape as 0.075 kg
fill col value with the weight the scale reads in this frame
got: 0.15 kg
